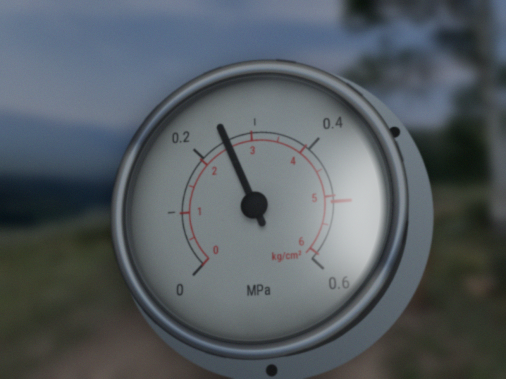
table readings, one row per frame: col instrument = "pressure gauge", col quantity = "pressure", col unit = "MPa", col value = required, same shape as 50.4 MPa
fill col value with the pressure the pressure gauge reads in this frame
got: 0.25 MPa
